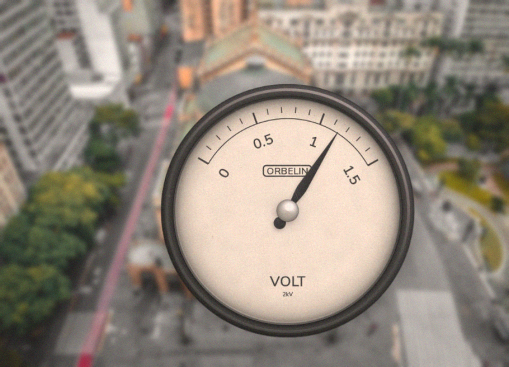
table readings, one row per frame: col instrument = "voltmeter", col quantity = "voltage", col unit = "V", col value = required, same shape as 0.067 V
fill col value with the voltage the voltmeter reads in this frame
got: 1.15 V
